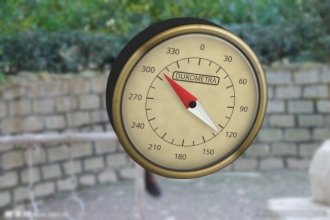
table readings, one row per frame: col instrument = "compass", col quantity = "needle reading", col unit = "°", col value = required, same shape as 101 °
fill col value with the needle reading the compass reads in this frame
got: 307.5 °
